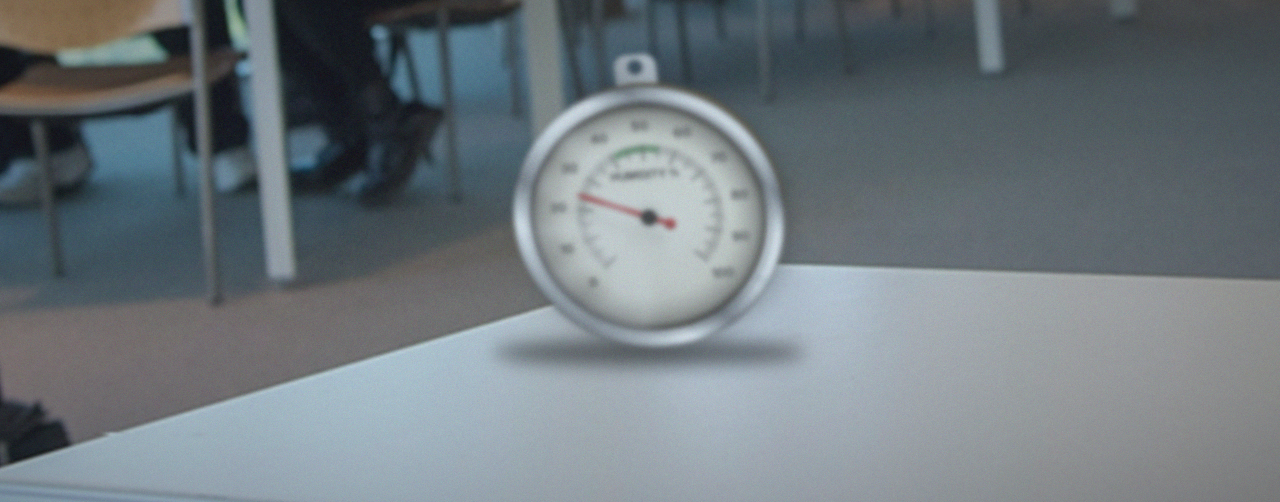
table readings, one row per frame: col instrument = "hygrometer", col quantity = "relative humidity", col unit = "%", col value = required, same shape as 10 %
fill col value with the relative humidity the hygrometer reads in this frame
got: 25 %
